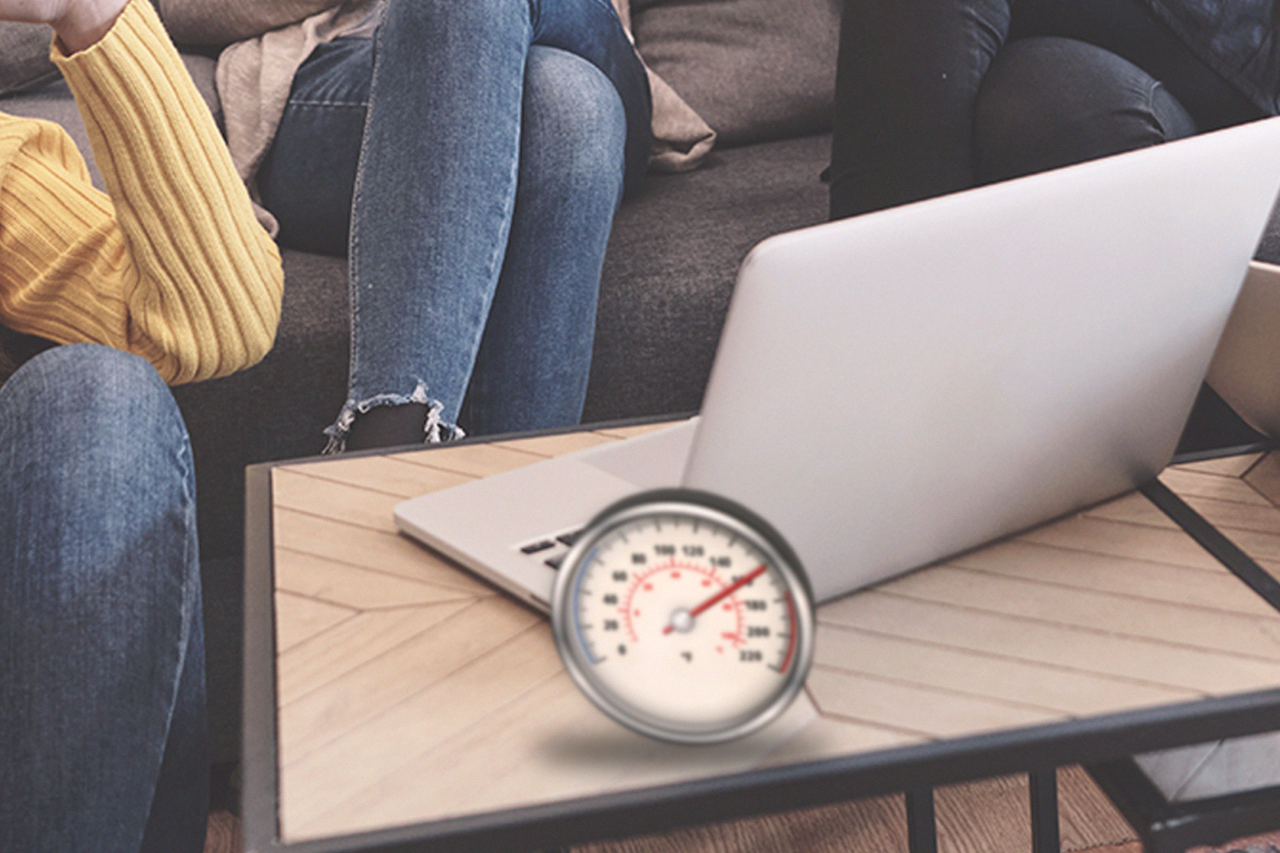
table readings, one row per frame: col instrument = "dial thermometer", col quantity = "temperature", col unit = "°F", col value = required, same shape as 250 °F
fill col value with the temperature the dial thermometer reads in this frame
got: 160 °F
